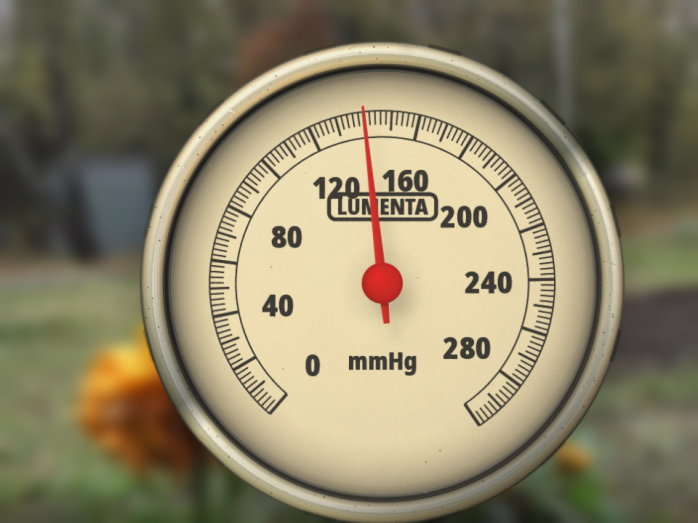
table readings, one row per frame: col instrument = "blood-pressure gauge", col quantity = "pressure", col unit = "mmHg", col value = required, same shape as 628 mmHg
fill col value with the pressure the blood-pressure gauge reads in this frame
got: 140 mmHg
